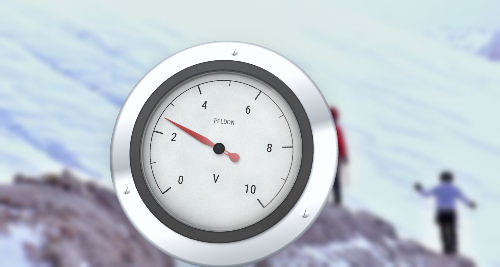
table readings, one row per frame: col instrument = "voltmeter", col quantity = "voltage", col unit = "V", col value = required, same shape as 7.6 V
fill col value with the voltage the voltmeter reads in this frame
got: 2.5 V
